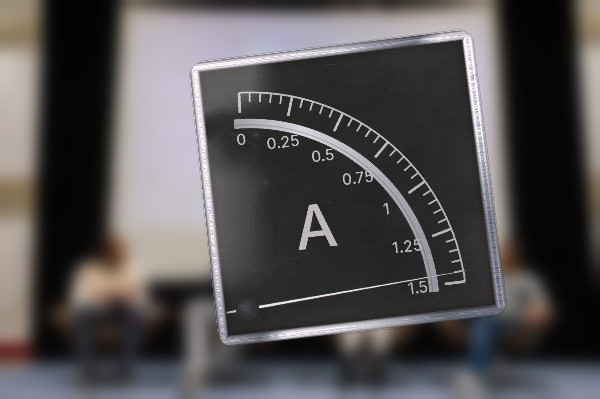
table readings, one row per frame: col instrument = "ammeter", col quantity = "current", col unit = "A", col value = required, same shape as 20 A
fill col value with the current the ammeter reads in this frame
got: 1.45 A
